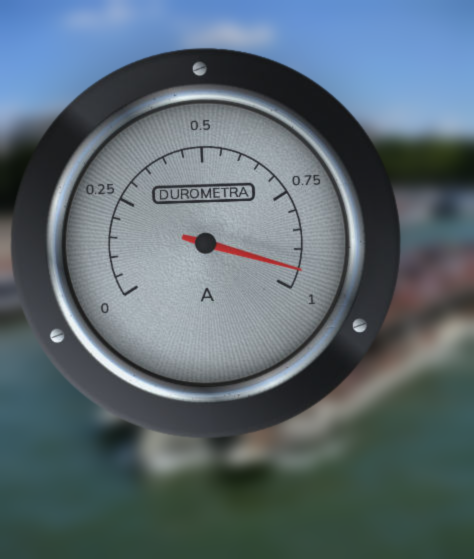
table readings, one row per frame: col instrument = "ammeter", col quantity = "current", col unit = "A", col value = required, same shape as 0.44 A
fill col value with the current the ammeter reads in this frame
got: 0.95 A
